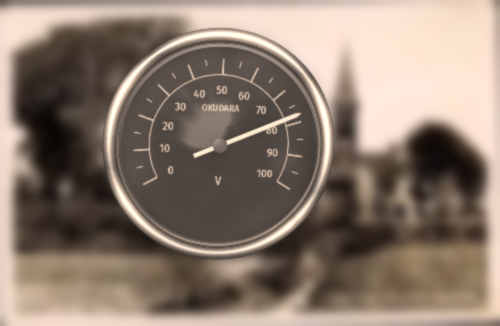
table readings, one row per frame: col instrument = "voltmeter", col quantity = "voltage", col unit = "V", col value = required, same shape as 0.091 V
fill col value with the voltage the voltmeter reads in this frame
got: 77.5 V
